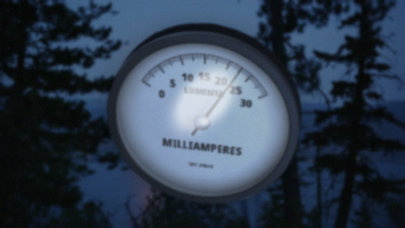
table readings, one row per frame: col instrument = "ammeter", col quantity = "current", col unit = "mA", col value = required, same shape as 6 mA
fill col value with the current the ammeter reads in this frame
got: 22.5 mA
